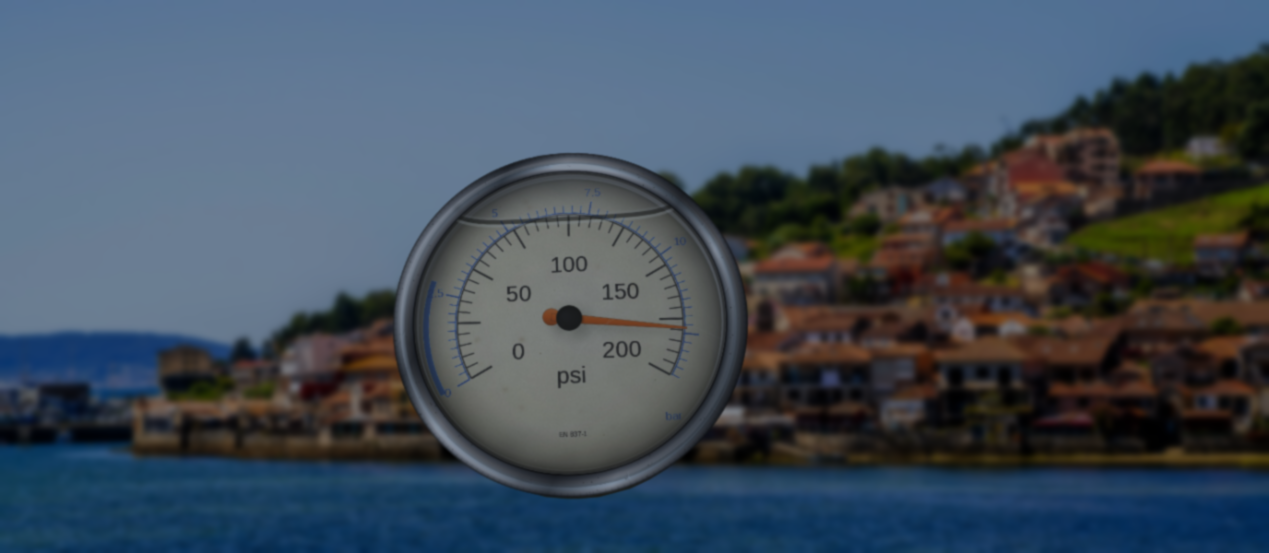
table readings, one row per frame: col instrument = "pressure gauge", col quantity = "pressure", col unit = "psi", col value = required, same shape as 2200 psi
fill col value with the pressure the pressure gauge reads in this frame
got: 180 psi
